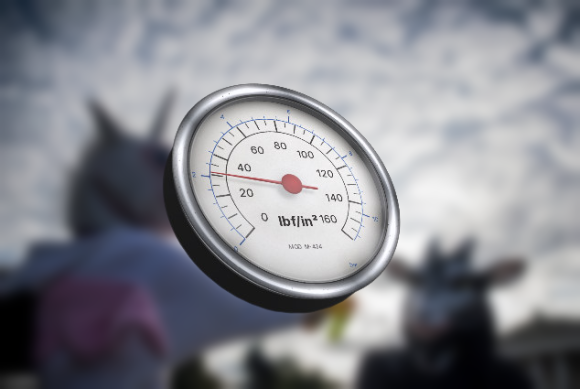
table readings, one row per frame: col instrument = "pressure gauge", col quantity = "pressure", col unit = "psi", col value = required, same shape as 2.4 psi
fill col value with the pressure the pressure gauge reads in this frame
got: 30 psi
